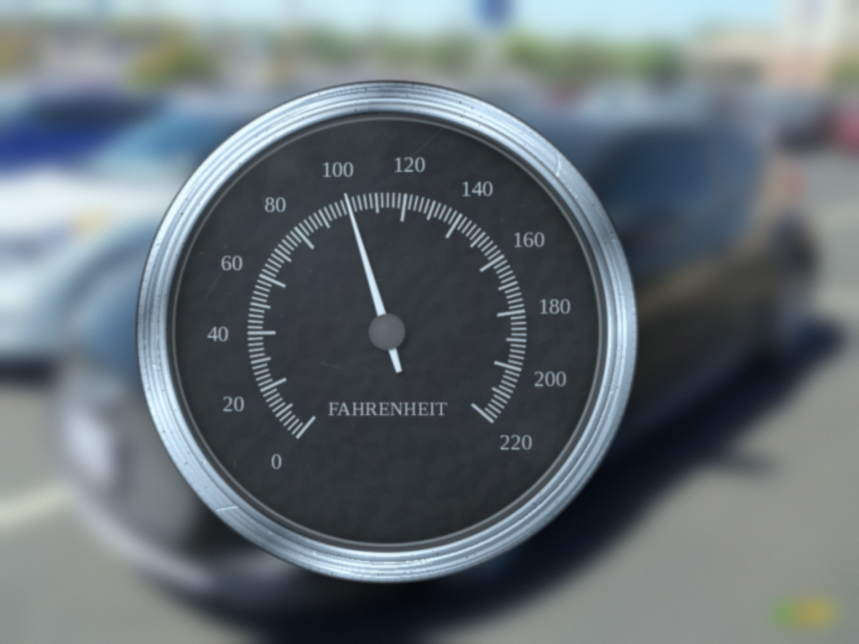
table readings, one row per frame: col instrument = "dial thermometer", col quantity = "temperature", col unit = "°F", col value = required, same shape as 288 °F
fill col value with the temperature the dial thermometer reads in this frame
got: 100 °F
